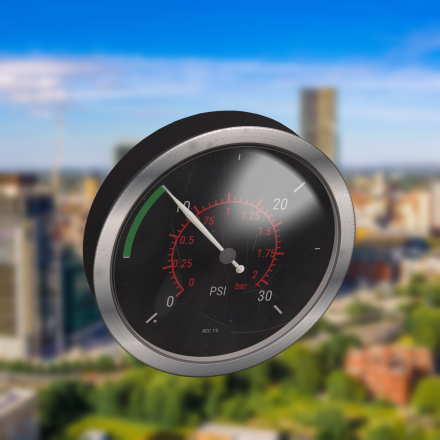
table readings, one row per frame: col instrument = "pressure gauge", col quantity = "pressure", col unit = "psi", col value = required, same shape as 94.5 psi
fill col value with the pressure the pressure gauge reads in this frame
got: 10 psi
